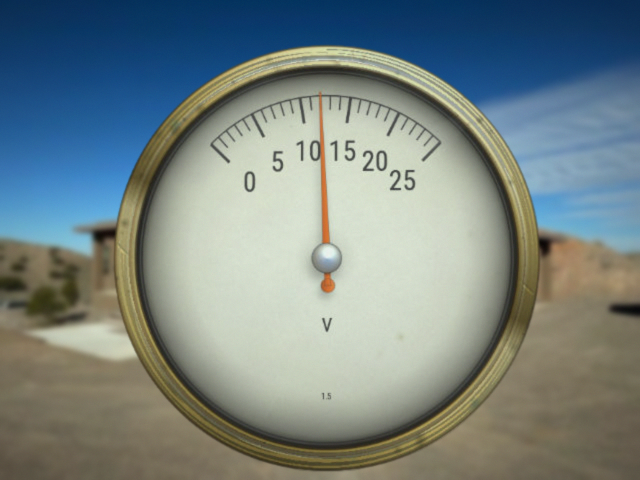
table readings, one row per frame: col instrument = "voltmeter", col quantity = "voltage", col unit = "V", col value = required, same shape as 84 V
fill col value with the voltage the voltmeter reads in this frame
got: 12 V
